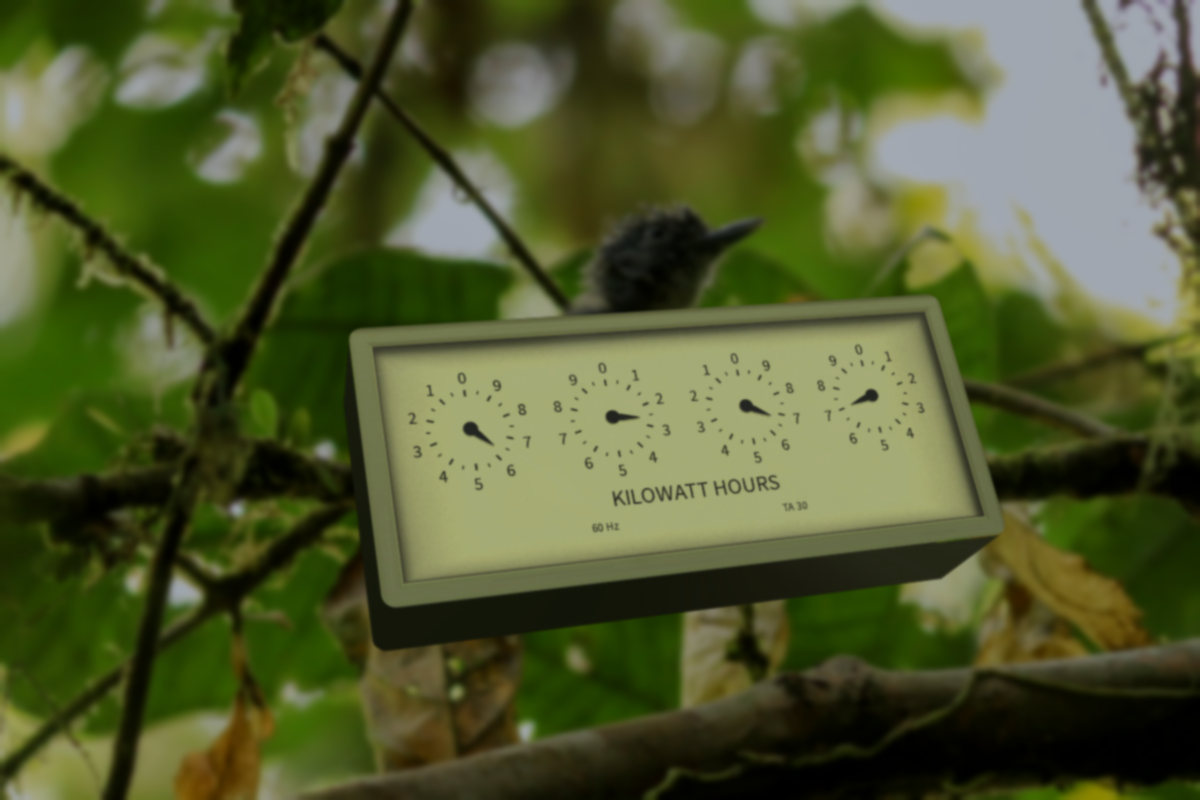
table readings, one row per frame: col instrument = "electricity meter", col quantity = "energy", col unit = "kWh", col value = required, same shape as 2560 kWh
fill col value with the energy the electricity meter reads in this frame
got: 6267 kWh
